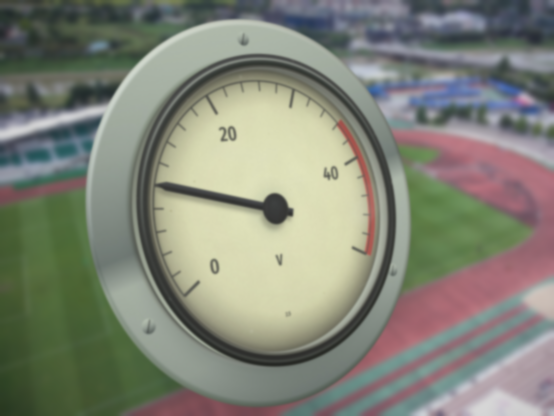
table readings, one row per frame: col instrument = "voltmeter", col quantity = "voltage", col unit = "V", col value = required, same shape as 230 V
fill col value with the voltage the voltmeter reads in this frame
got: 10 V
